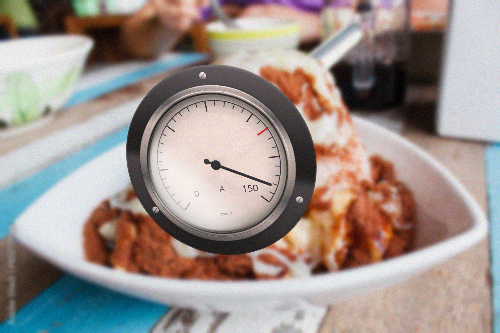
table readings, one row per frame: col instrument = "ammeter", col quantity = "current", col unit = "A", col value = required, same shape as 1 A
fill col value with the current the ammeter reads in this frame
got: 140 A
